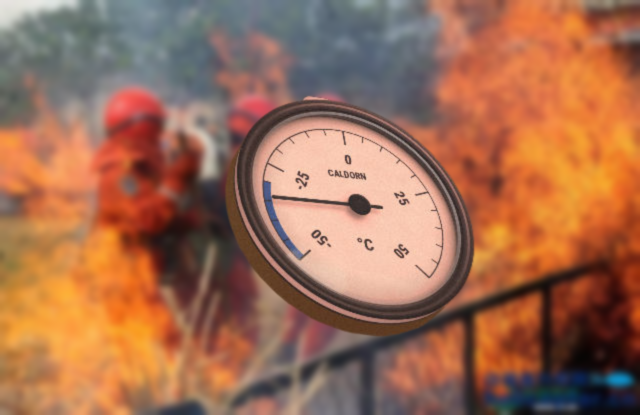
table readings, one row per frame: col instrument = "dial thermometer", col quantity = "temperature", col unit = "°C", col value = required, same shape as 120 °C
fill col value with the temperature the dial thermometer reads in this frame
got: -35 °C
